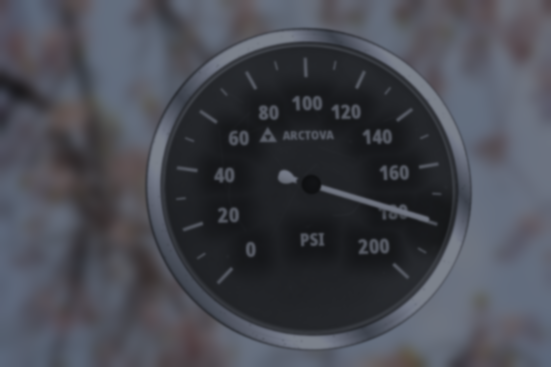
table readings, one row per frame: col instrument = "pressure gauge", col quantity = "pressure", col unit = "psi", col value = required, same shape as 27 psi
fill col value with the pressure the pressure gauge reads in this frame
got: 180 psi
